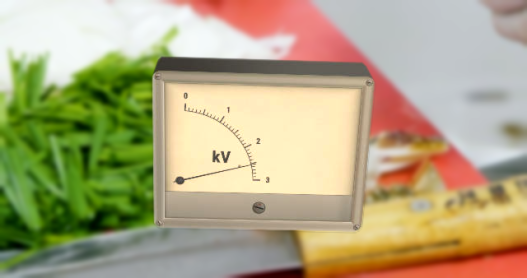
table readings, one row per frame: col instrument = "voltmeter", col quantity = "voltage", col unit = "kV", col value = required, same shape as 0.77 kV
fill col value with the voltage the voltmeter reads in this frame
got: 2.5 kV
